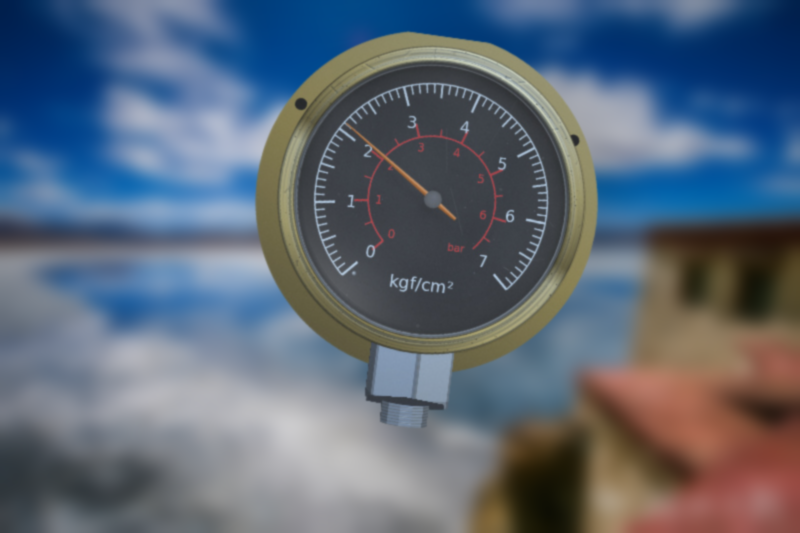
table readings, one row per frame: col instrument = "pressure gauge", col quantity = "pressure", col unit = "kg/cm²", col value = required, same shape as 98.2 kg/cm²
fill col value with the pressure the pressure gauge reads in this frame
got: 2.1 kg/cm²
